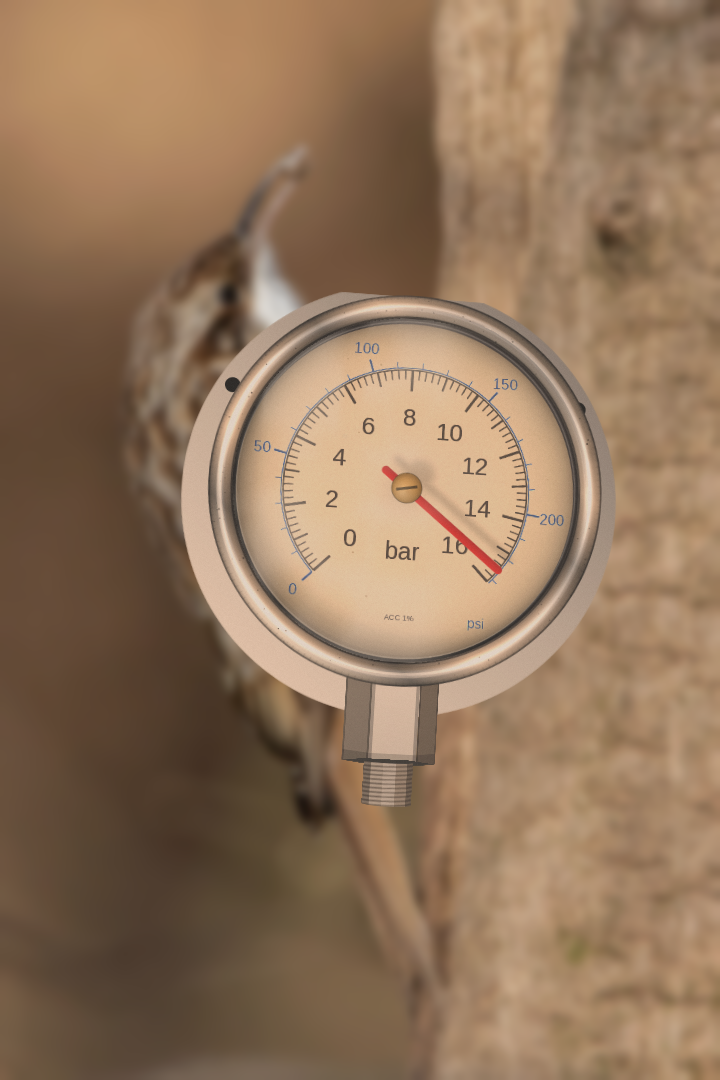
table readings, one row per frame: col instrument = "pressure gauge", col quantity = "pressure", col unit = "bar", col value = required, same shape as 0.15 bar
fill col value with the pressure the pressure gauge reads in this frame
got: 15.6 bar
